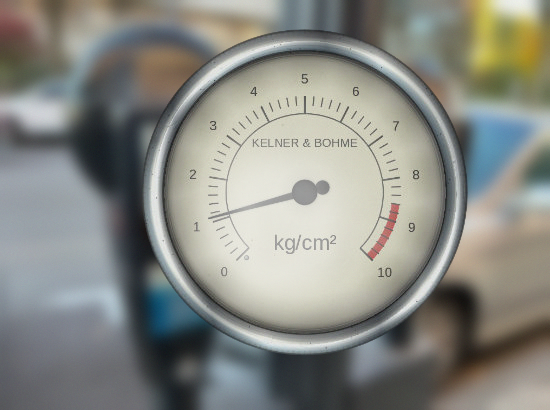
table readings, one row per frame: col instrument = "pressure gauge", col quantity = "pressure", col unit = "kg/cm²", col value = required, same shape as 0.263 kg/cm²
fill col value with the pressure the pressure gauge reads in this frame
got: 1.1 kg/cm²
